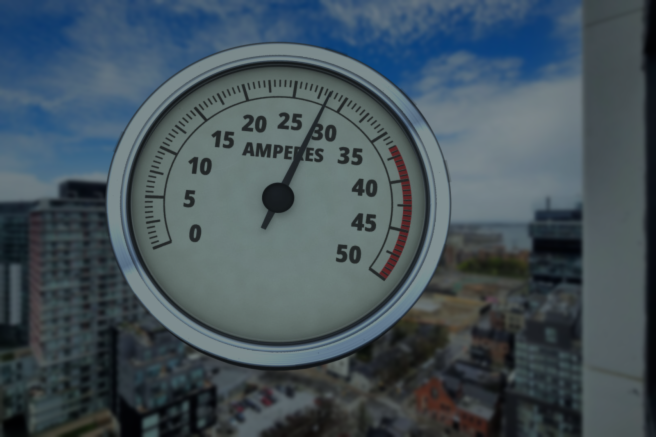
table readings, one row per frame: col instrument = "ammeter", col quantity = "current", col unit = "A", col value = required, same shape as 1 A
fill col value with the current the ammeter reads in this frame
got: 28.5 A
